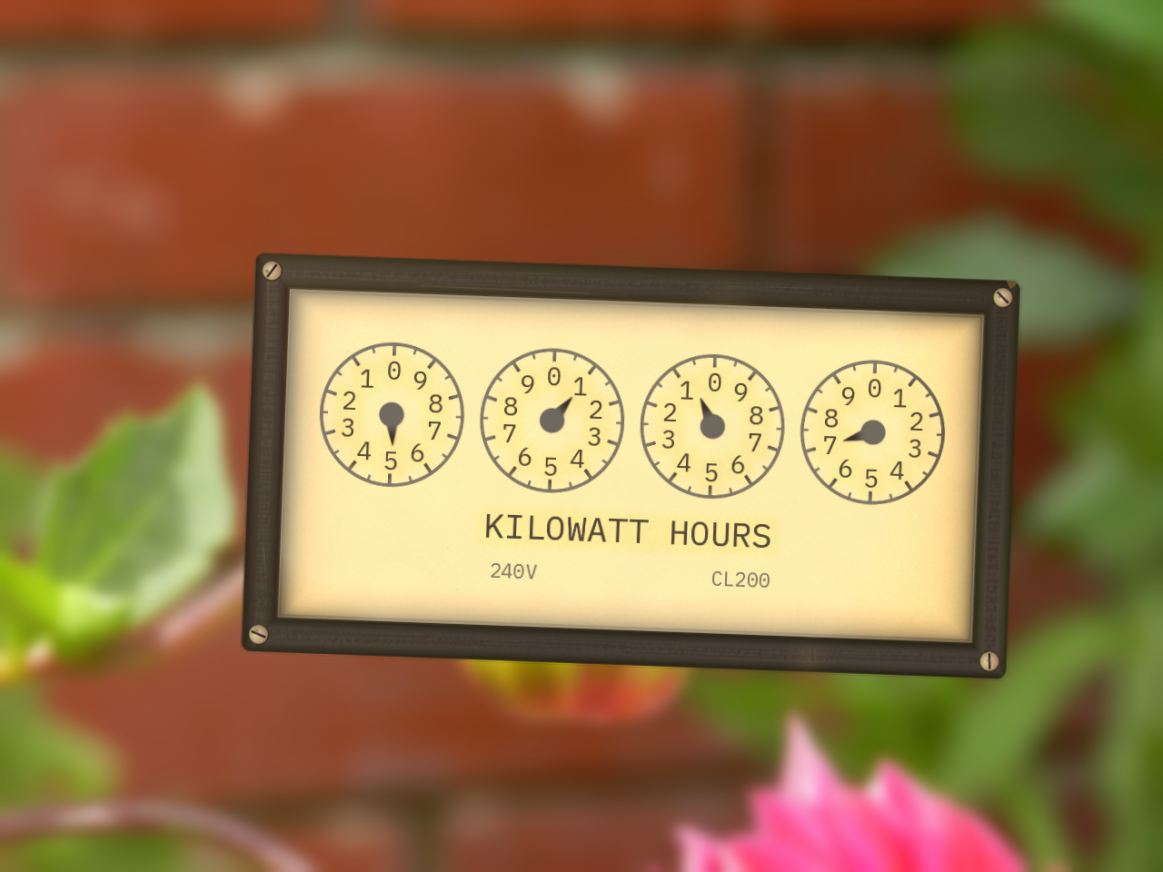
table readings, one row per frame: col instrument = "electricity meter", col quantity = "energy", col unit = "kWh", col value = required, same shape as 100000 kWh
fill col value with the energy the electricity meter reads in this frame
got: 5107 kWh
